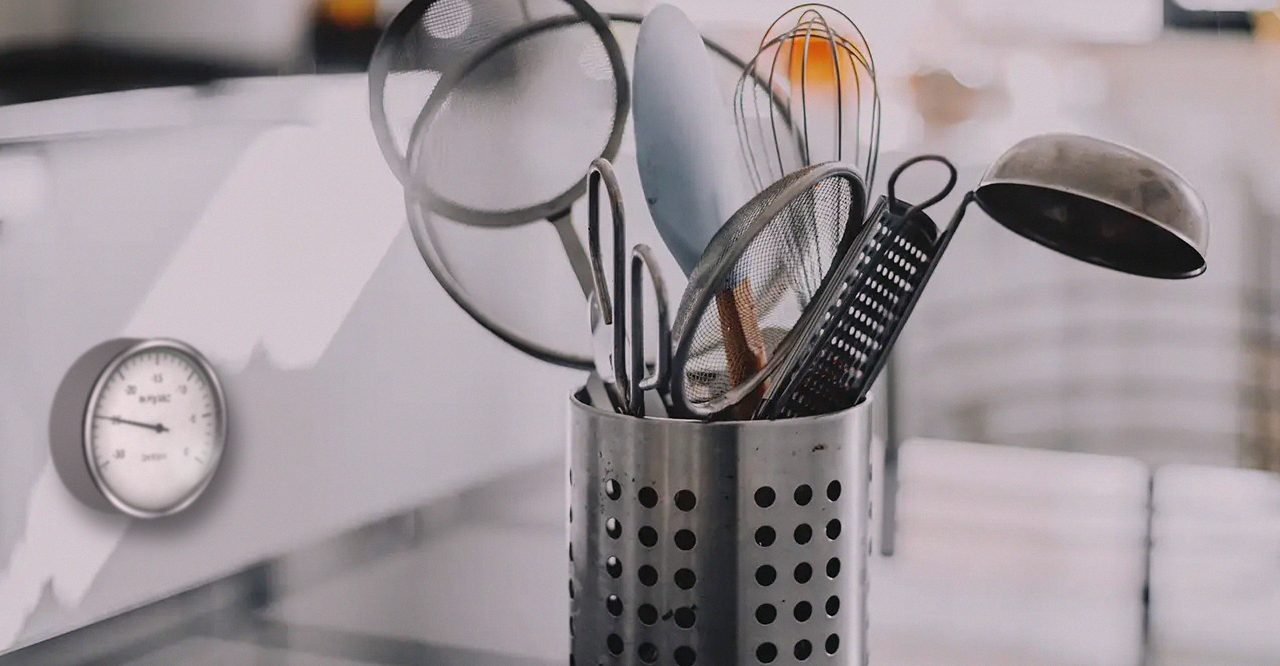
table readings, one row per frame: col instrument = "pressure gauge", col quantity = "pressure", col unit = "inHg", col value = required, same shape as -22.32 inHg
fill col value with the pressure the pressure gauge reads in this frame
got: -25 inHg
